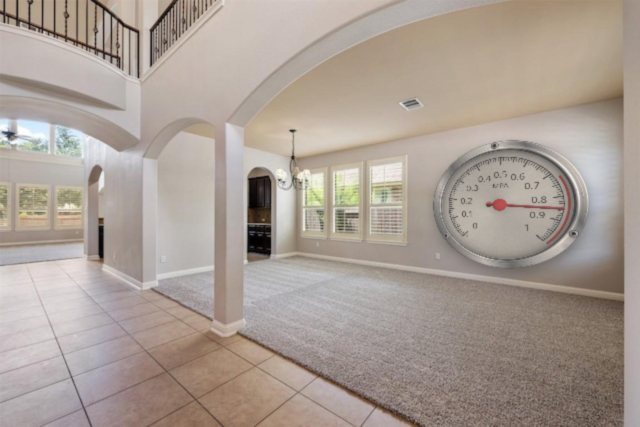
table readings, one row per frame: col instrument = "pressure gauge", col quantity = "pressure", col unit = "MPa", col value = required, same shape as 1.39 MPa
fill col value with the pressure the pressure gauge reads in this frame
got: 0.85 MPa
